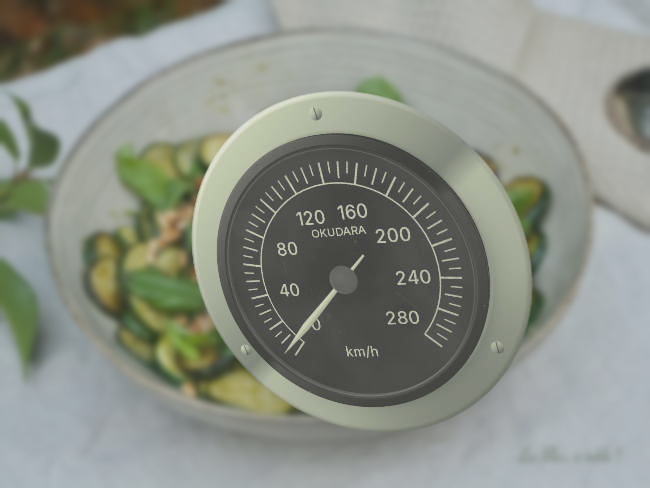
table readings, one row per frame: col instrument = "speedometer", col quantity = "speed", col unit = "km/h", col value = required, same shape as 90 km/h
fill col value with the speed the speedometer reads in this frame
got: 5 km/h
